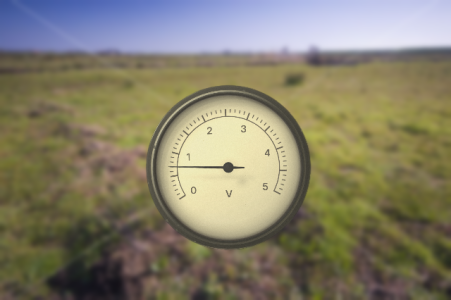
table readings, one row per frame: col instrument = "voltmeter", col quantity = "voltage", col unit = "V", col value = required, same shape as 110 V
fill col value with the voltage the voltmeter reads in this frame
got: 0.7 V
